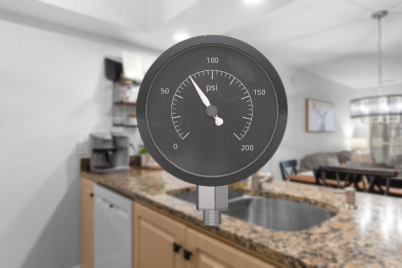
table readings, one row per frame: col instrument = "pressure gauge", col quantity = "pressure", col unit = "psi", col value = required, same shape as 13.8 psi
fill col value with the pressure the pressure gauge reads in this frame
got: 75 psi
